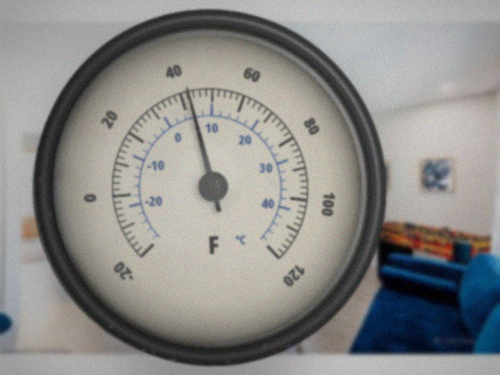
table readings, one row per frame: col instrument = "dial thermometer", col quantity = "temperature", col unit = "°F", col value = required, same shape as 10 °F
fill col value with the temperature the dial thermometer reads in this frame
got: 42 °F
